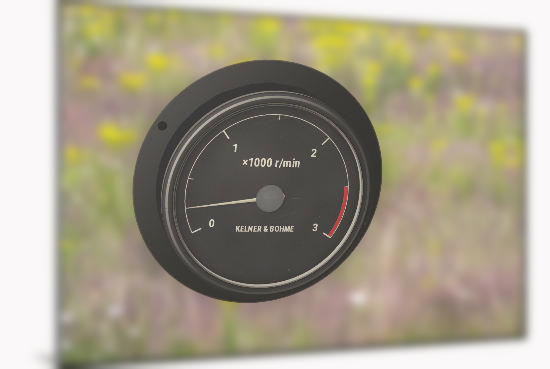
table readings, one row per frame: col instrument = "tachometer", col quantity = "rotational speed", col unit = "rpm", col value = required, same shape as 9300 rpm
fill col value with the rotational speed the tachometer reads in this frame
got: 250 rpm
